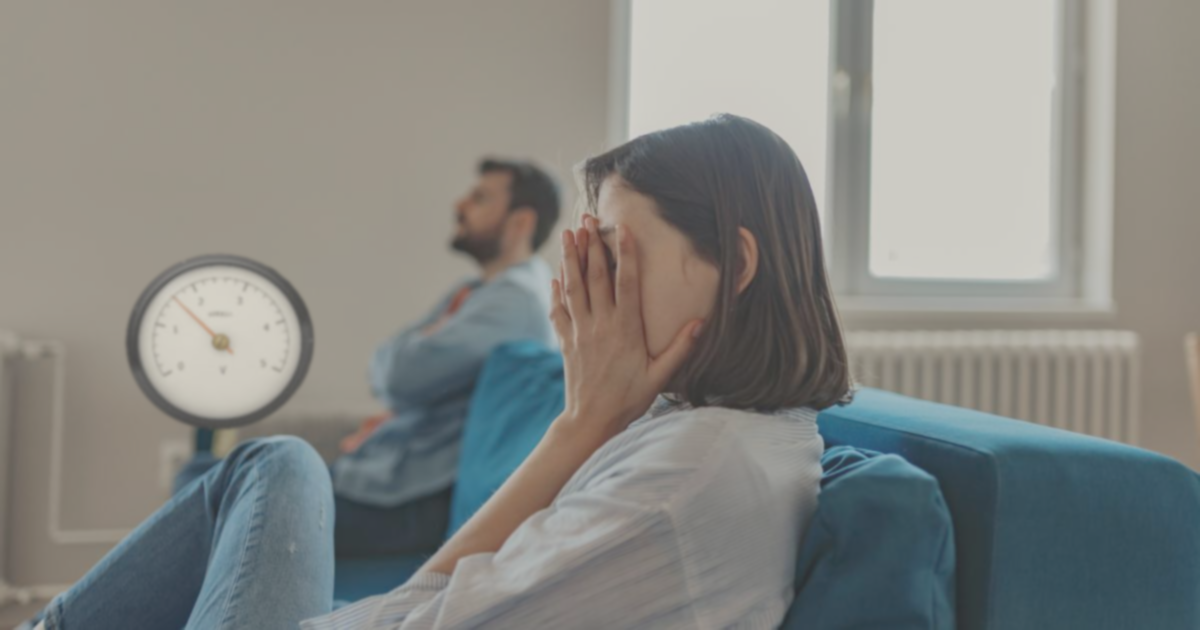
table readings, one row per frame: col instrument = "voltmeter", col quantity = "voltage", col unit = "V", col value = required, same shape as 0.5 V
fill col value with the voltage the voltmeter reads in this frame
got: 1.6 V
